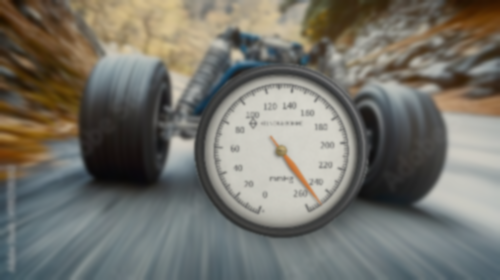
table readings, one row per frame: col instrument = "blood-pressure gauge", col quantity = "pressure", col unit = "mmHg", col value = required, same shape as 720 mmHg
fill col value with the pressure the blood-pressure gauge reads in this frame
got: 250 mmHg
